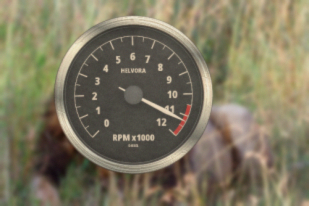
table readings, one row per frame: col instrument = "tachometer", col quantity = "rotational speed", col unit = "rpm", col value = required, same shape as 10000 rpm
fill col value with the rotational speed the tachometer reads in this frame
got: 11250 rpm
